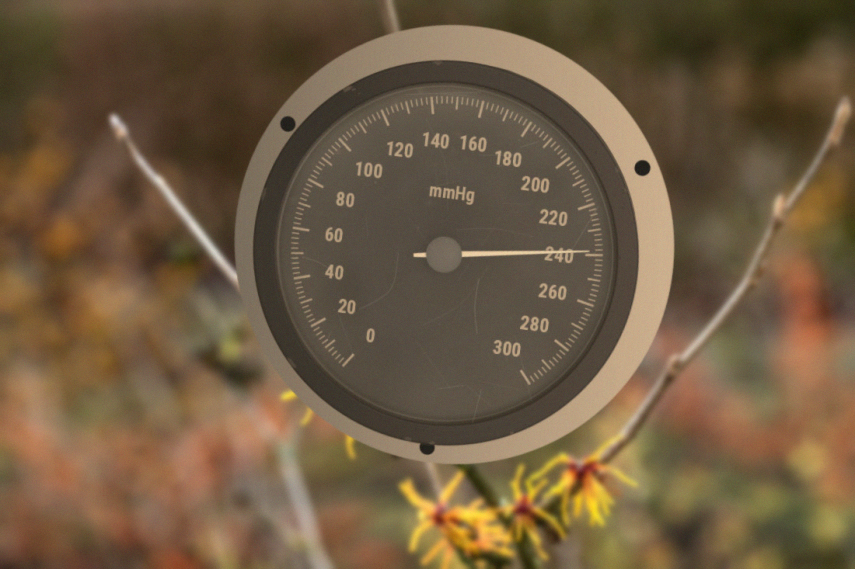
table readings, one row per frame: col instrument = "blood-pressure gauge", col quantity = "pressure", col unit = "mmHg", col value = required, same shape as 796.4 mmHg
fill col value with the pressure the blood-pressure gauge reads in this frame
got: 238 mmHg
